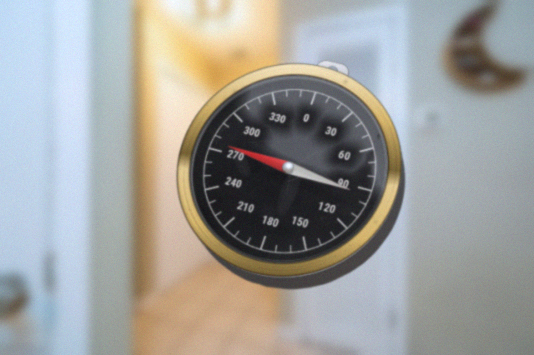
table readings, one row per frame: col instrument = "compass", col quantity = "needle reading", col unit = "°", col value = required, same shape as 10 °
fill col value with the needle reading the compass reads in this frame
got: 275 °
